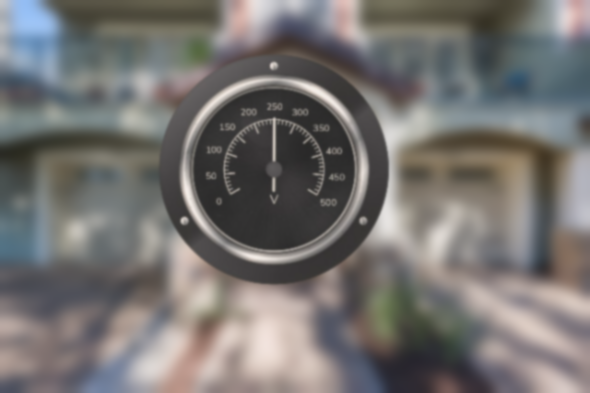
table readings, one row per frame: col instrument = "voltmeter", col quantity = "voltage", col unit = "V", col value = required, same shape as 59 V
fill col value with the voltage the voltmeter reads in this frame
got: 250 V
